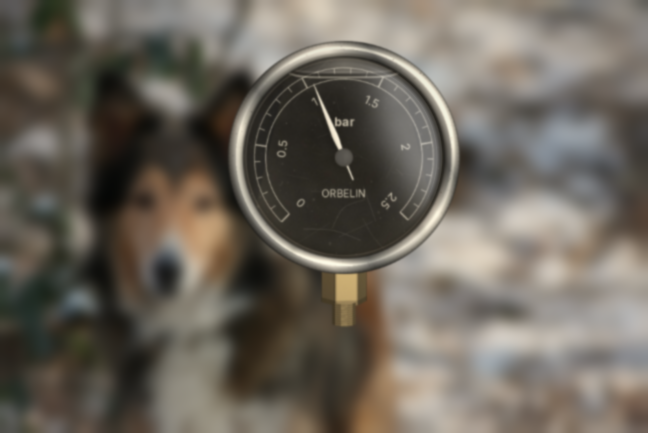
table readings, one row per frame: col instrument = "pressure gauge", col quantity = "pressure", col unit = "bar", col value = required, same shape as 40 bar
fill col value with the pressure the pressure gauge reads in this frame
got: 1.05 bar
